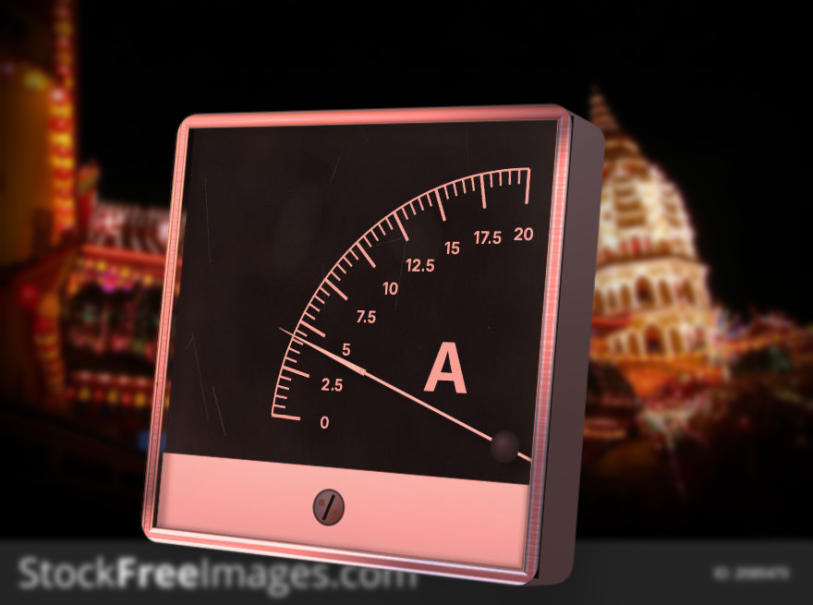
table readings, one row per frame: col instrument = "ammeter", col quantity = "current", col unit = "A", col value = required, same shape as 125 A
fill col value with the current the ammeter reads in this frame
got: 4.25 A
